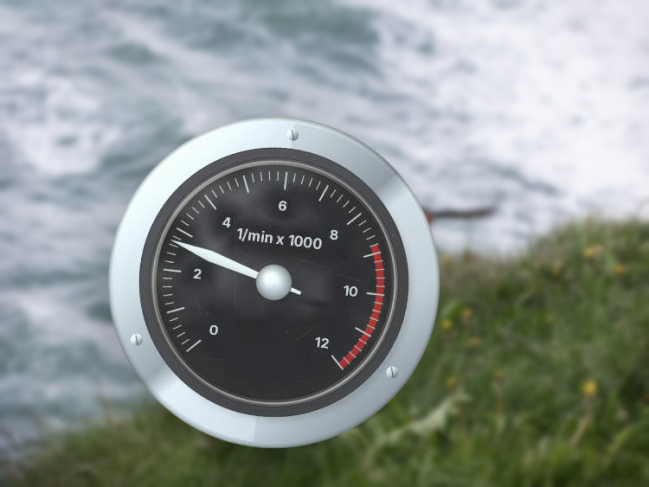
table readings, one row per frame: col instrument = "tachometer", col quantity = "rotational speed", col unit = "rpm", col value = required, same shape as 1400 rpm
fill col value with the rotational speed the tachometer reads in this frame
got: 2700 rpm
